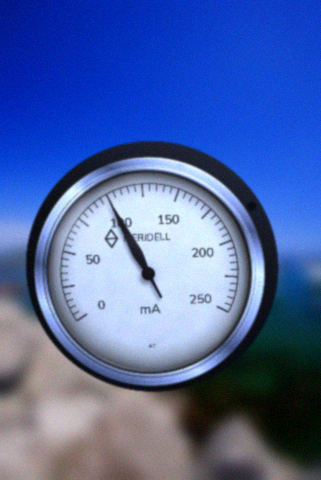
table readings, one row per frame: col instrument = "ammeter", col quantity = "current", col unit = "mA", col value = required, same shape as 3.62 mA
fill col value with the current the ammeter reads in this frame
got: 100 mA
